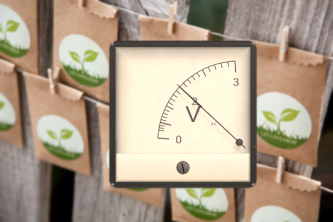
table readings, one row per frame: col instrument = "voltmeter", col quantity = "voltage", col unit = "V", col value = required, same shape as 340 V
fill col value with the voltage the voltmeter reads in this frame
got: 2 V
